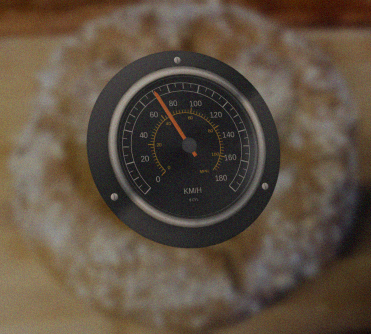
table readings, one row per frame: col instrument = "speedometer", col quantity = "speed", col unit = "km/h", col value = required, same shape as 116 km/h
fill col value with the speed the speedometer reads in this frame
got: 70 km/h
